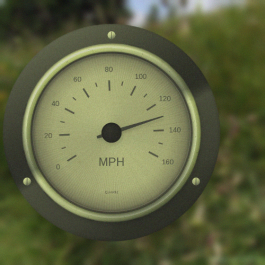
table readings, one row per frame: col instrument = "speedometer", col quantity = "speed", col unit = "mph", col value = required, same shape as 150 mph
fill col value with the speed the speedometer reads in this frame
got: 130 mph
